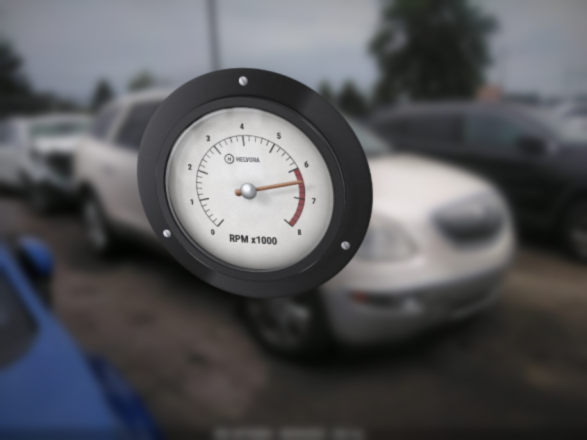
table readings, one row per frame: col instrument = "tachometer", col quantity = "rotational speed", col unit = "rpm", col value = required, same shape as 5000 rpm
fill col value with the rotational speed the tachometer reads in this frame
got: 6400 rpm
